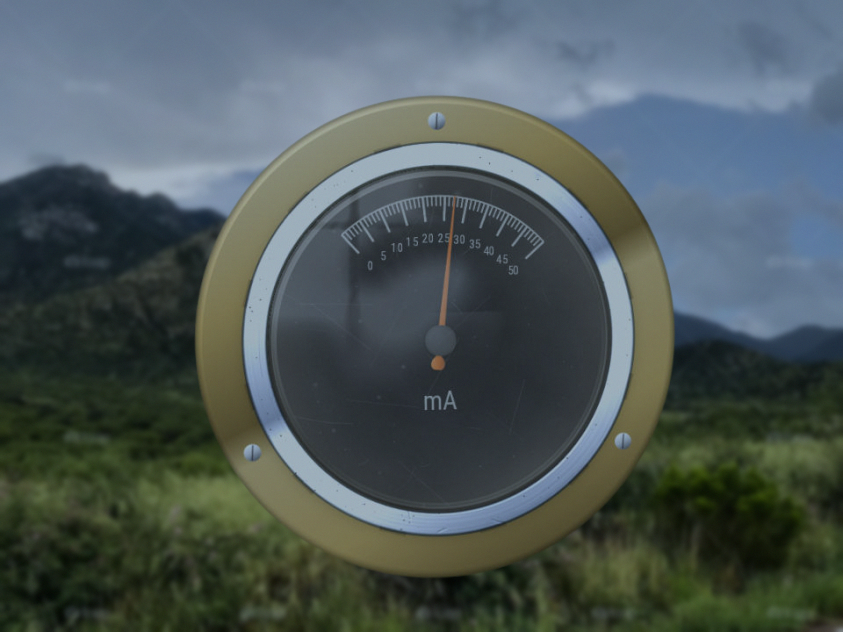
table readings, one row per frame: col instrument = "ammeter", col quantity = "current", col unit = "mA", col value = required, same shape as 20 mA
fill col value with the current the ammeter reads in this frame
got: 27 mA
